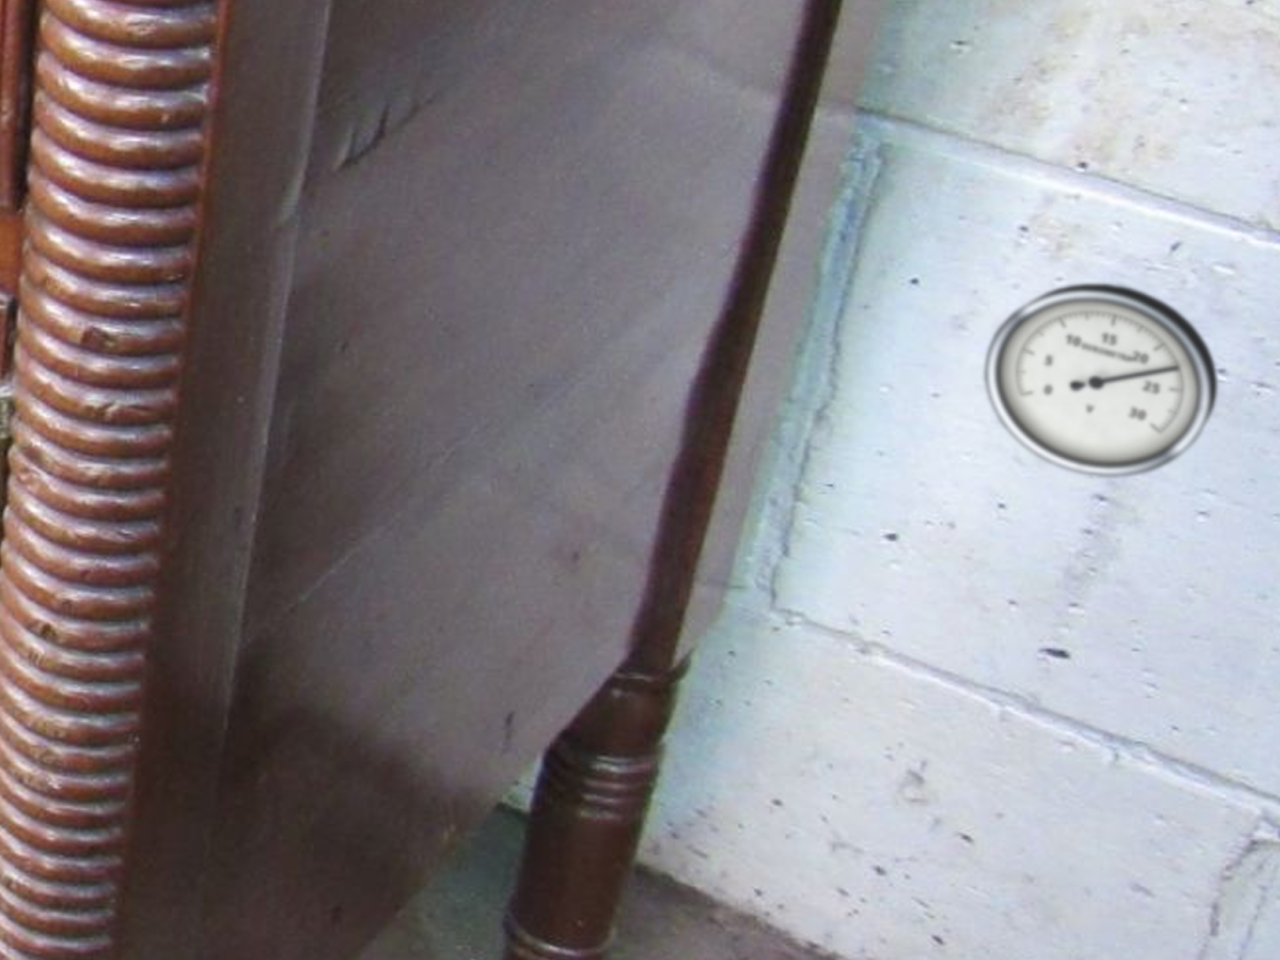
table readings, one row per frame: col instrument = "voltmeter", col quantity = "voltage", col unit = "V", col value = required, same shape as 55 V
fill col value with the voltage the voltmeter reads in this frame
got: 22.5 V
